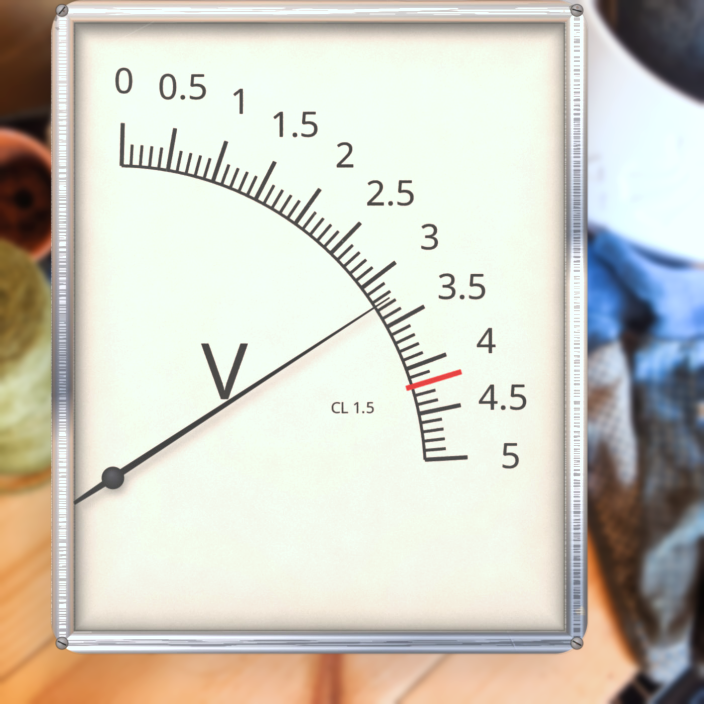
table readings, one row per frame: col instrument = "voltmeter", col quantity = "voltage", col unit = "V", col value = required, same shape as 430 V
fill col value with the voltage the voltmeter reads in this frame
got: 3.25 V
